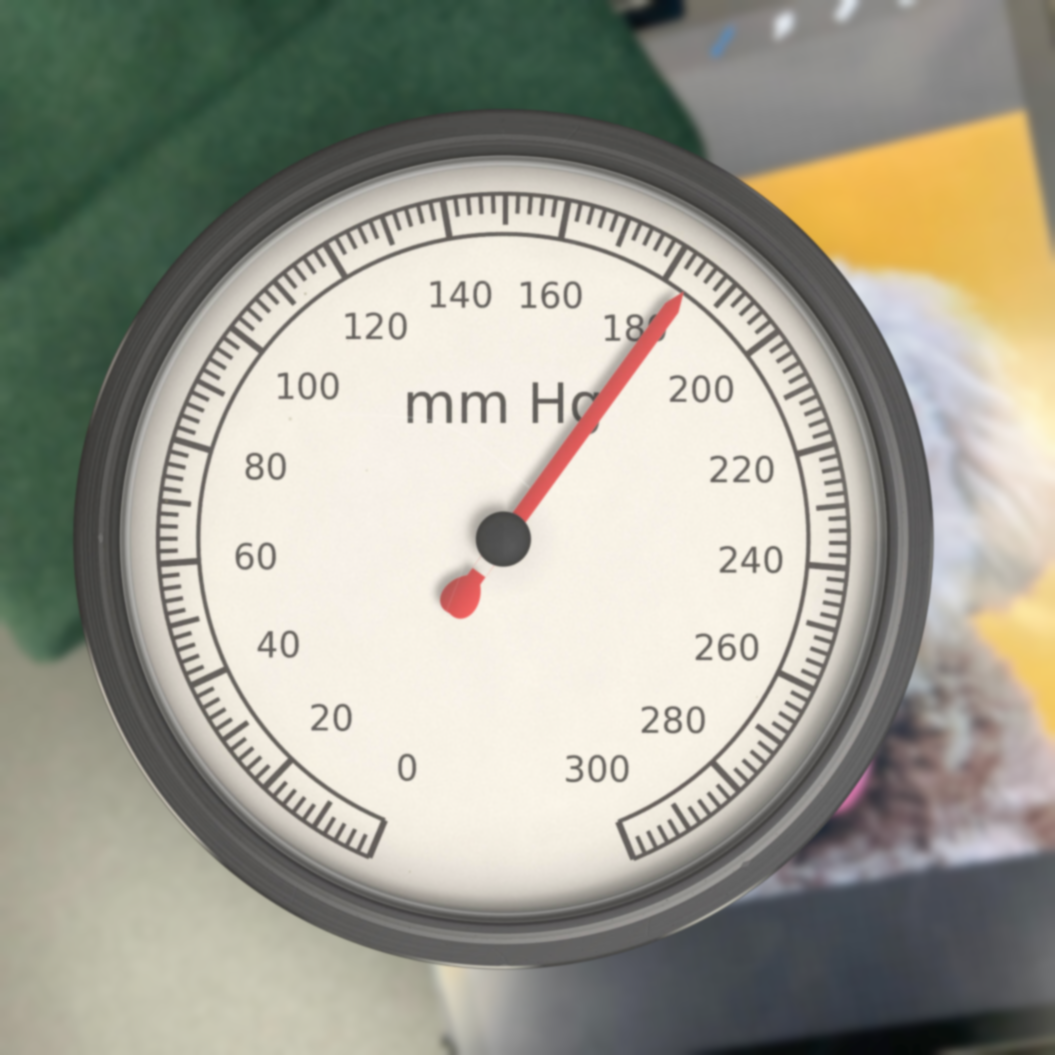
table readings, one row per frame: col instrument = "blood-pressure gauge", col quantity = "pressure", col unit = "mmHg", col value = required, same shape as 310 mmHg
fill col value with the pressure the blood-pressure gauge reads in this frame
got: 184 mmHg
